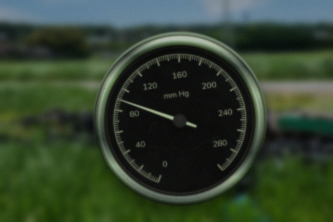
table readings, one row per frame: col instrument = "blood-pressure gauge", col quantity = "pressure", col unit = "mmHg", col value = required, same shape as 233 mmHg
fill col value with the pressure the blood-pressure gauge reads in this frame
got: 90 mmHg
